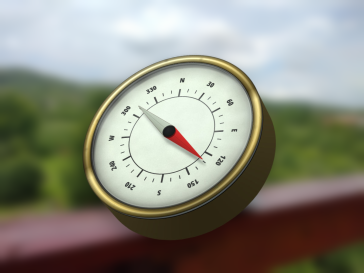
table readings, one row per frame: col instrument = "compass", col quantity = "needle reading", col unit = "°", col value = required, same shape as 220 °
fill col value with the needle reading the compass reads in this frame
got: 130 °
